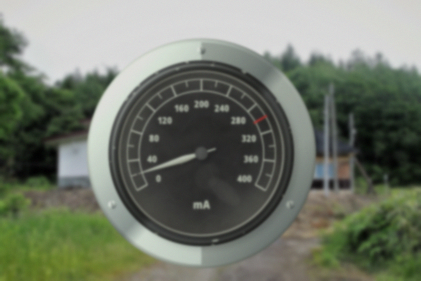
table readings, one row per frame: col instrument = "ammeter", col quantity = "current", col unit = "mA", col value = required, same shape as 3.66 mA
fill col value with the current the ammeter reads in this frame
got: 20 mA
